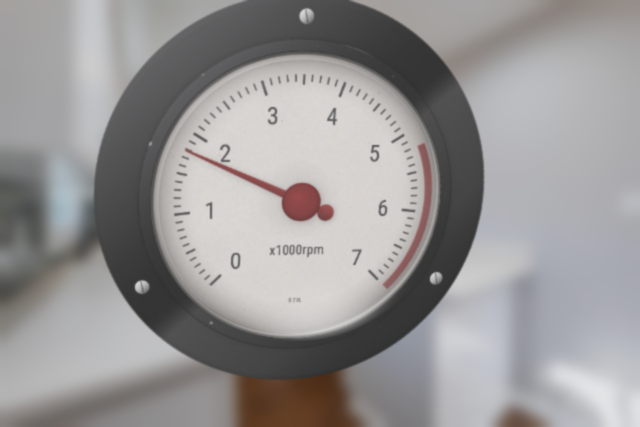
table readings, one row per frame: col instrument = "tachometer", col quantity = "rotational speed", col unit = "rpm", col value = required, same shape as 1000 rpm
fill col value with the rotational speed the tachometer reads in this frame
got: 1800 rpm
